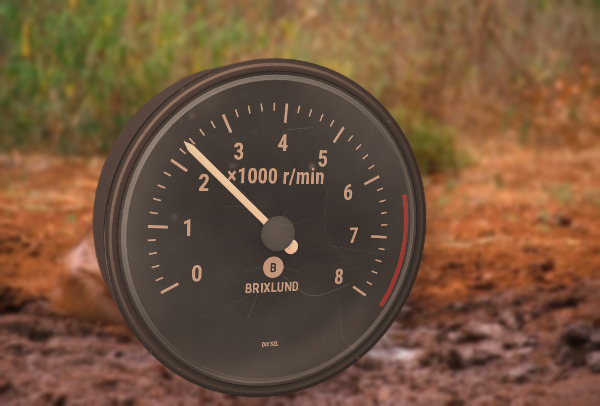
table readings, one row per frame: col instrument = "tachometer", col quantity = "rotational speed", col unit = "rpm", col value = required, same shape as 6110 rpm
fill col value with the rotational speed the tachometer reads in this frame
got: 2300 rpm
